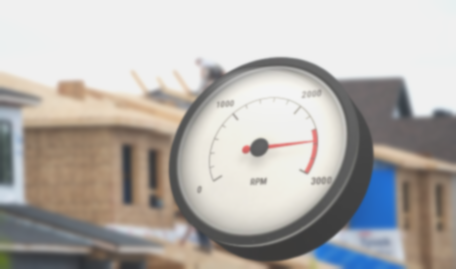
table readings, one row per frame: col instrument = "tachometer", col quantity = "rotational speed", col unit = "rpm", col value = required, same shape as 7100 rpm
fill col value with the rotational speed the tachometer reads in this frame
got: 2600 rpm
